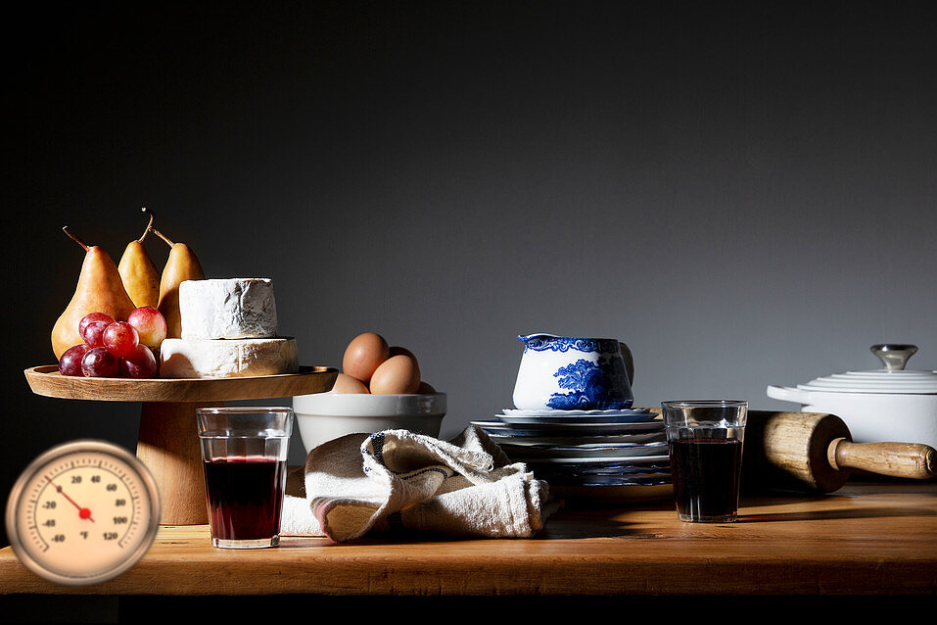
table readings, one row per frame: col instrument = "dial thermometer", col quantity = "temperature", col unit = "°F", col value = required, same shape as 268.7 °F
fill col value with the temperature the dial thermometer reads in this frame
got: 0 °F
